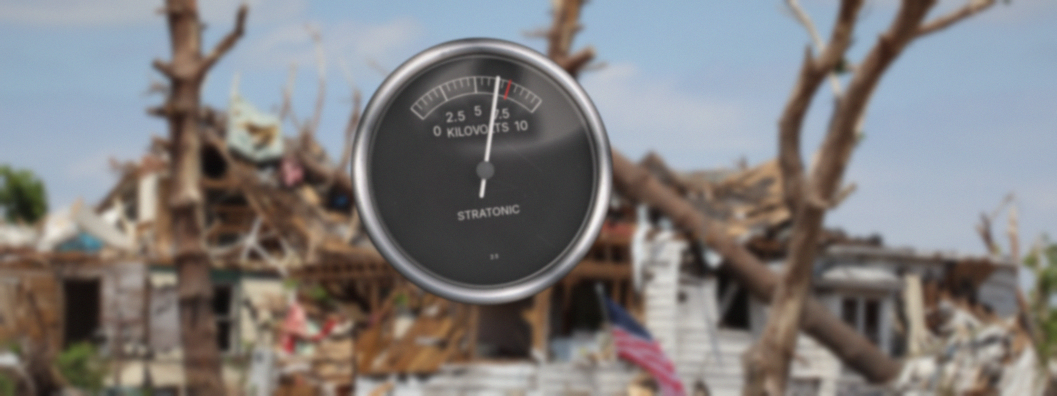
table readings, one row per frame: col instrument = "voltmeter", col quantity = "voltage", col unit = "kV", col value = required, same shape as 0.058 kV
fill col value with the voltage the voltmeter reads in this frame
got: 6.5 kV
